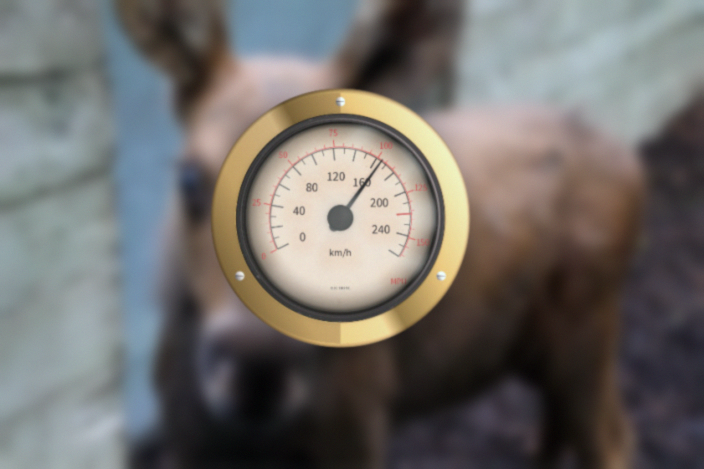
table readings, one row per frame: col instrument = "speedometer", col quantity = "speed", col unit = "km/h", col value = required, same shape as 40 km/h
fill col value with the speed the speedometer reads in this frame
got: 165 km/h
